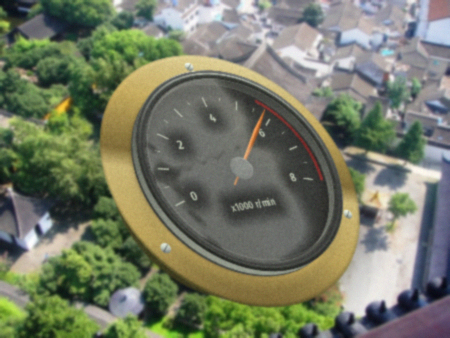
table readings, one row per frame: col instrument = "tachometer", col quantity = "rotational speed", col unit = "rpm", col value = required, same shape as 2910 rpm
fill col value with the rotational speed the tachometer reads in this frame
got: 5750 rpm
